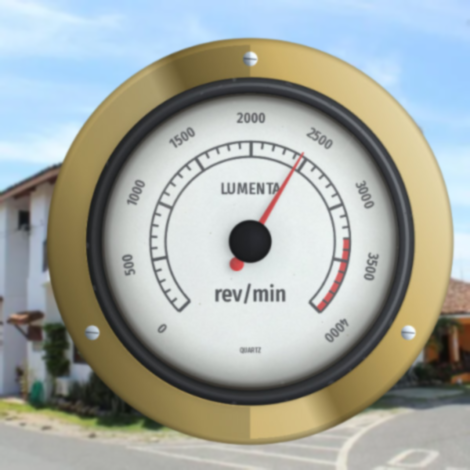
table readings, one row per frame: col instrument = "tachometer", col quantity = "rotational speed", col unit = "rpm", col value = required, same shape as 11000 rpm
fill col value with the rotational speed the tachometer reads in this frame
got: 2450 rpm
